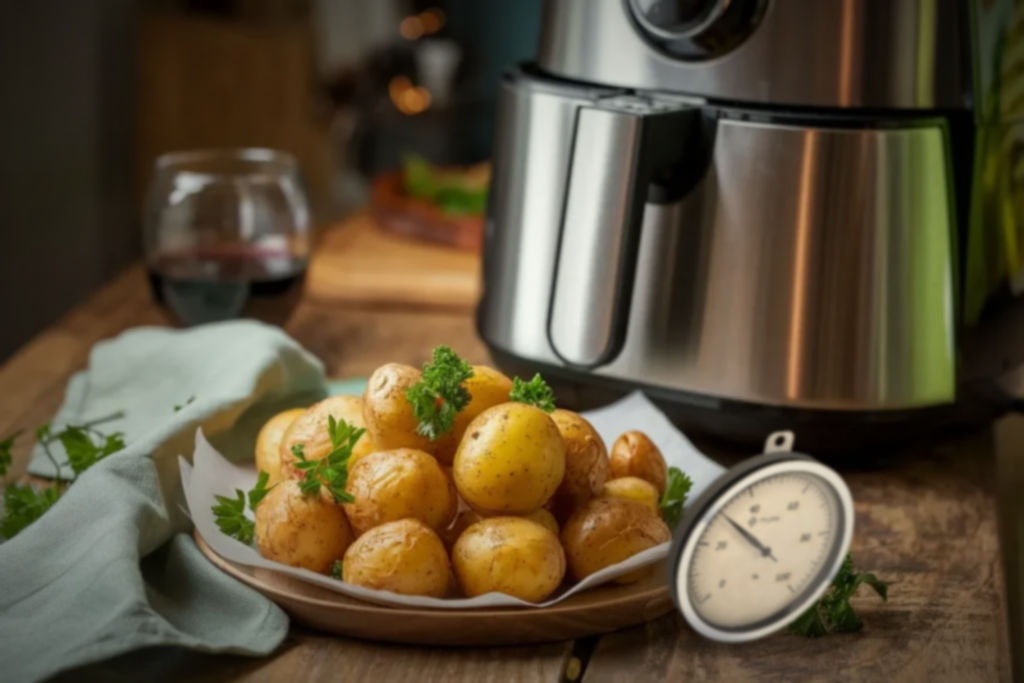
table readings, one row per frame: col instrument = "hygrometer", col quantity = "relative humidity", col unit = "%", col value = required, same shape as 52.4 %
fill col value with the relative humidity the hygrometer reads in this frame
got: 30 %
